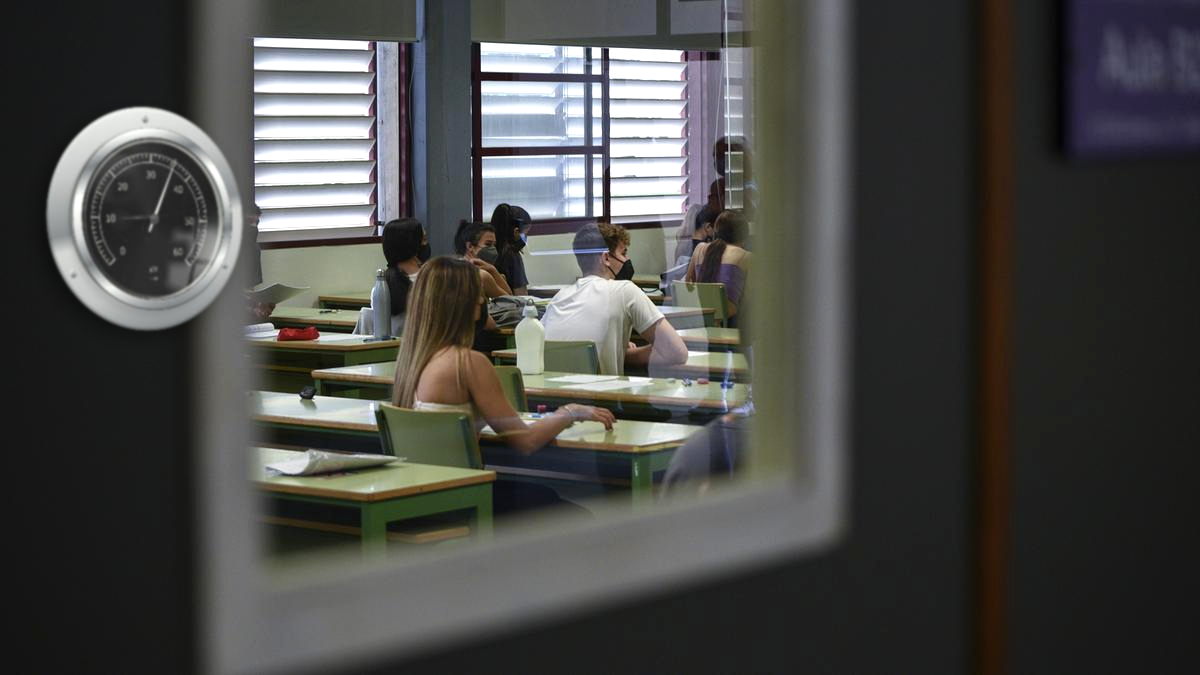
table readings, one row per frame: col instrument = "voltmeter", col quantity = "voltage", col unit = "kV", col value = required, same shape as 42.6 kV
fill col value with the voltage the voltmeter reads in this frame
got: 35 kV
